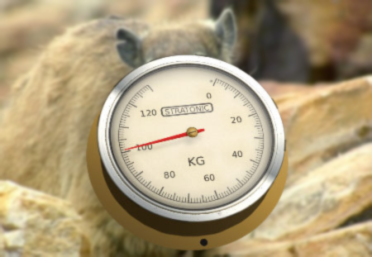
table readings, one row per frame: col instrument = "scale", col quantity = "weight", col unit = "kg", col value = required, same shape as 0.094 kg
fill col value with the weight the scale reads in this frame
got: 100 kg
